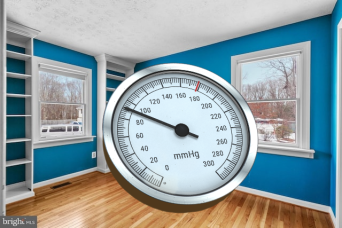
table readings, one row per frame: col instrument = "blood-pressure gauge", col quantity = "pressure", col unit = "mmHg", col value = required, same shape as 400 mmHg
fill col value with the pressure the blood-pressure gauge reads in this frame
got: 90 mmHg
